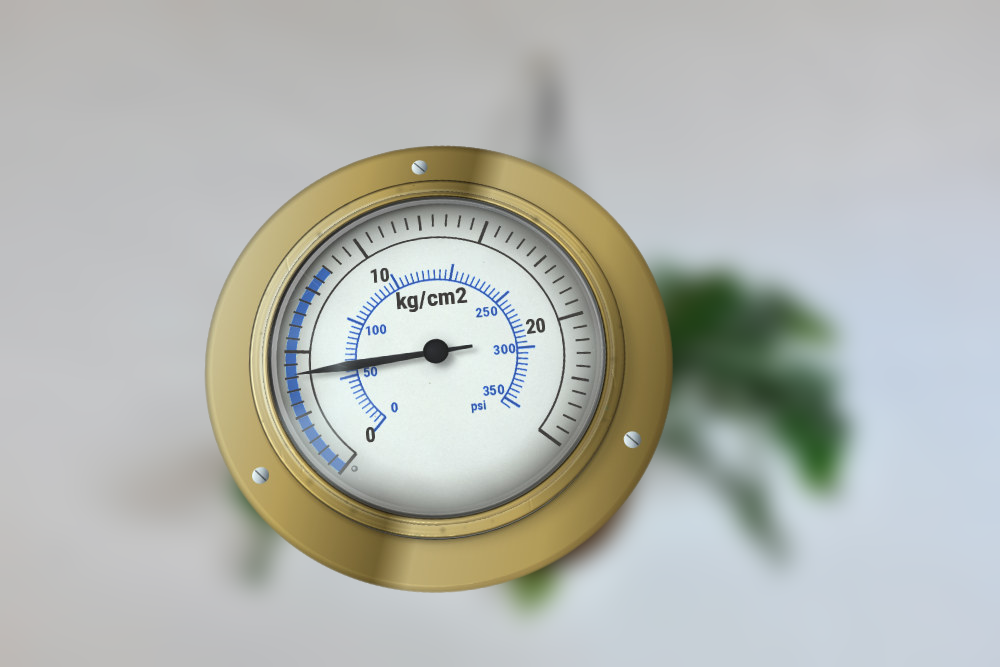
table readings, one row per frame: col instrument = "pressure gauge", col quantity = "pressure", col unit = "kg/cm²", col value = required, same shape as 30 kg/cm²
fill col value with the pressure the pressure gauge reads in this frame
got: 4 kg/cm²
